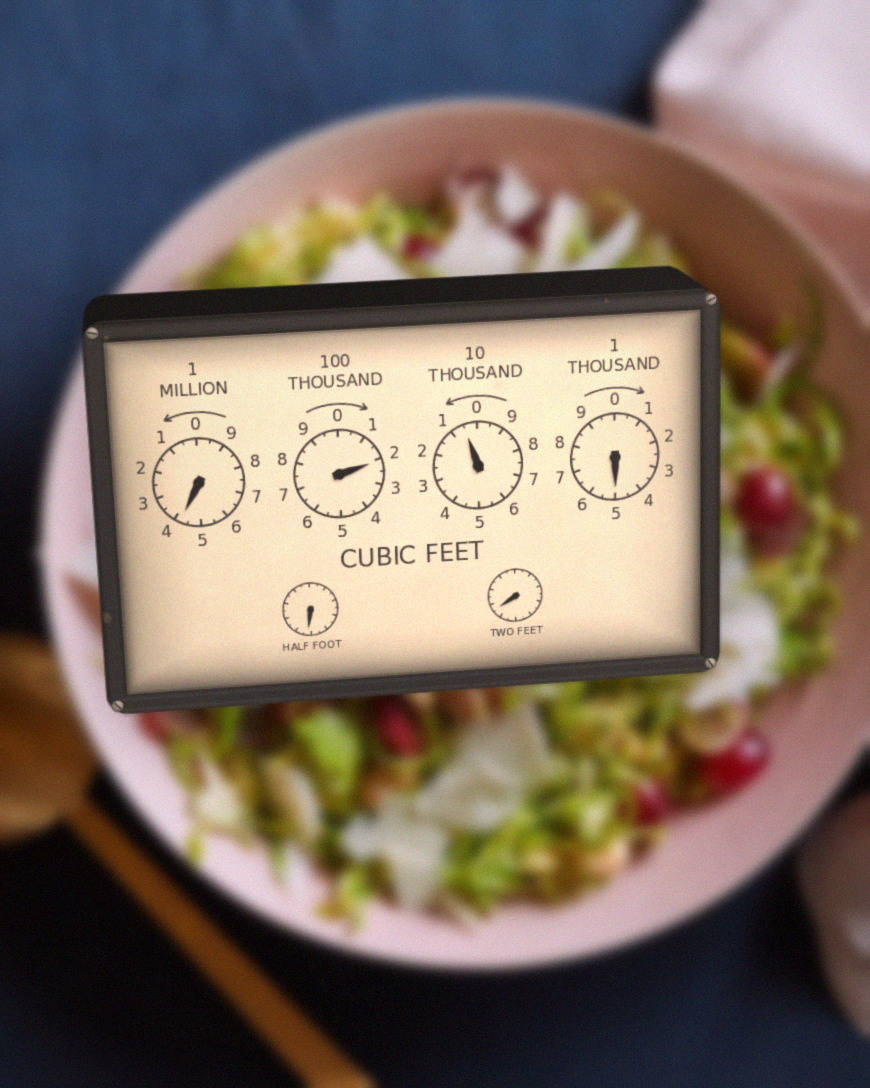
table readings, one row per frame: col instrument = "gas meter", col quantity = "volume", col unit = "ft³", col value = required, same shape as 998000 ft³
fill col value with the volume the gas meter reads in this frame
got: 420500 ft³
